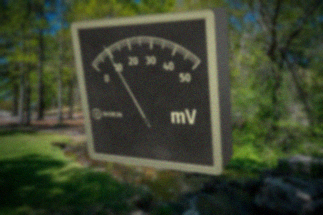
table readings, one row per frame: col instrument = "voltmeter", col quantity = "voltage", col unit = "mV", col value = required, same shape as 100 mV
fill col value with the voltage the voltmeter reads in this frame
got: 10 mV
